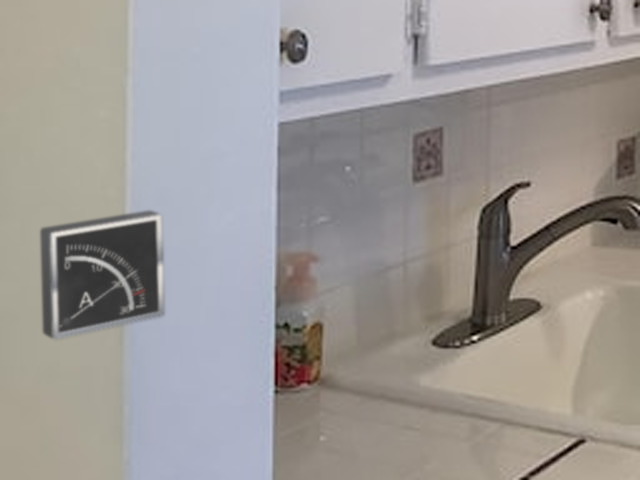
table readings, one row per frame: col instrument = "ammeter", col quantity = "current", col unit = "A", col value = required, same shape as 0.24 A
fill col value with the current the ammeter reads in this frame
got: 20 A
